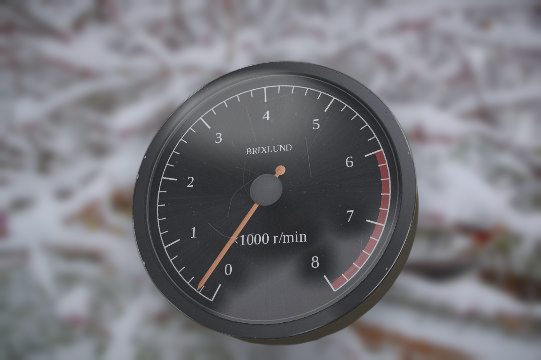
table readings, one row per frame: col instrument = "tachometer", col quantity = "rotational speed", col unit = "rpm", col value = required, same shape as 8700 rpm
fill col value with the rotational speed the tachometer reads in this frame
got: 200 rpm
